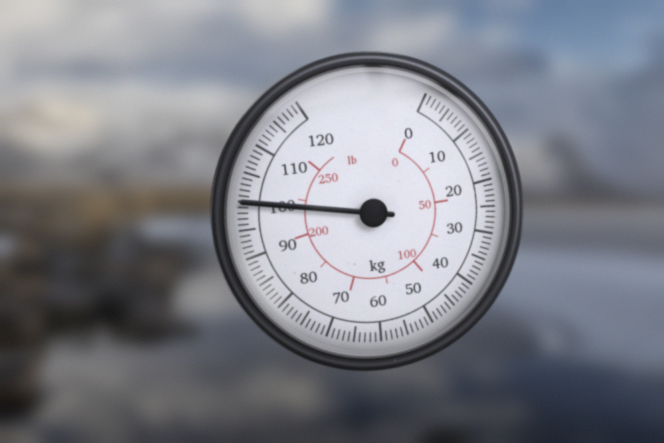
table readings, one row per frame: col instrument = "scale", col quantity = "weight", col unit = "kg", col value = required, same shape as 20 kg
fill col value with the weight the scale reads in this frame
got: 100 kg
